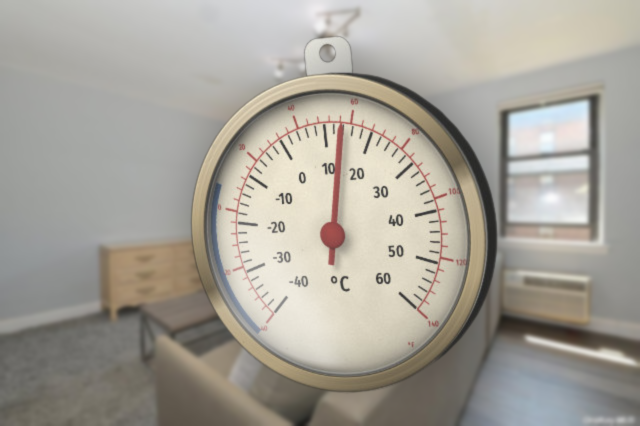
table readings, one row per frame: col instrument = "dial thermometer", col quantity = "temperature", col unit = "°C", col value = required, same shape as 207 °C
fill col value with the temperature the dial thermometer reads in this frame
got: 14 °C
